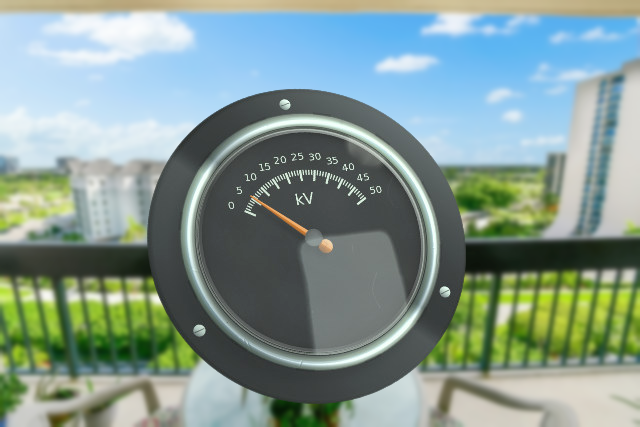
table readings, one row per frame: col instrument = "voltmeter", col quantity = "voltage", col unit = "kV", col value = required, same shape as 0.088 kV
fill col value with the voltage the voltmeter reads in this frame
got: 5 kV
